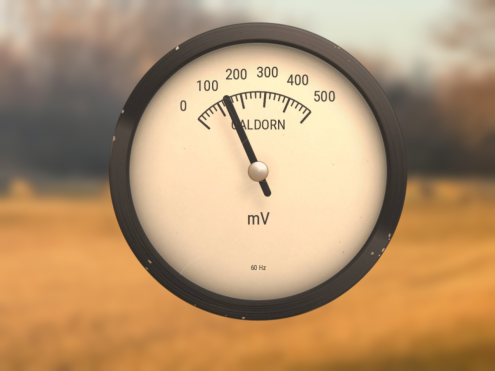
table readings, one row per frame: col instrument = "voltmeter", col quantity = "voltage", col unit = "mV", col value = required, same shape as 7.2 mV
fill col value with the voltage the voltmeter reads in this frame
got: 140 mV
